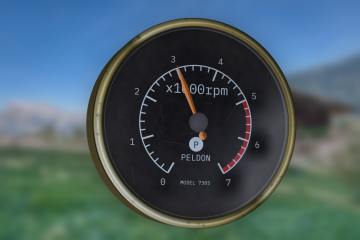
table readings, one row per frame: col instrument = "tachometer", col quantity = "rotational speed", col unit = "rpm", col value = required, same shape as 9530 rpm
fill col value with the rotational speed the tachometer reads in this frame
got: 3000 rpm
